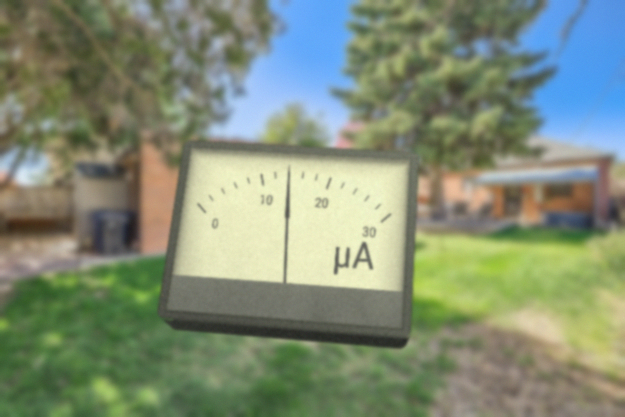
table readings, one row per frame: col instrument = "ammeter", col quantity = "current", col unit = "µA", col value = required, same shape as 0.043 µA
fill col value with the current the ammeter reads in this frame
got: 14 µA
